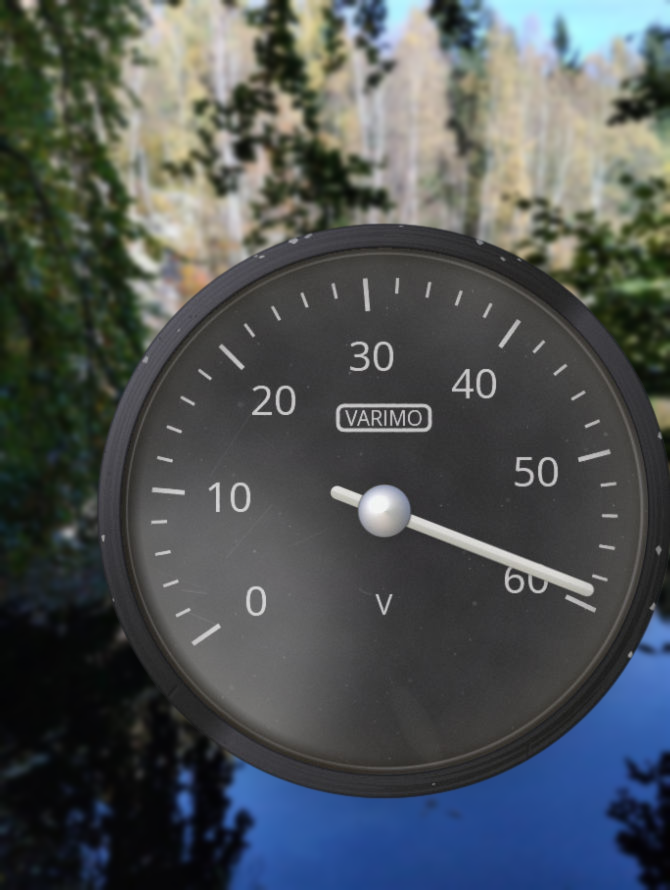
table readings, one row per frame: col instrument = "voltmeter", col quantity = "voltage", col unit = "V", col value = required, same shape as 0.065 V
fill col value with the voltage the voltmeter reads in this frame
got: 59 V
